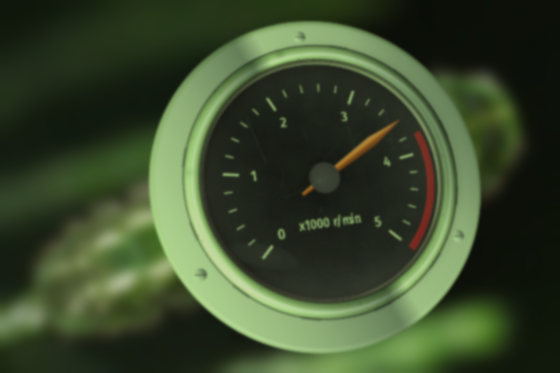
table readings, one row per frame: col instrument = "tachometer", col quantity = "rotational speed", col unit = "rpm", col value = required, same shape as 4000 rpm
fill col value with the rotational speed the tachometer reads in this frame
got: 3600 rpm
